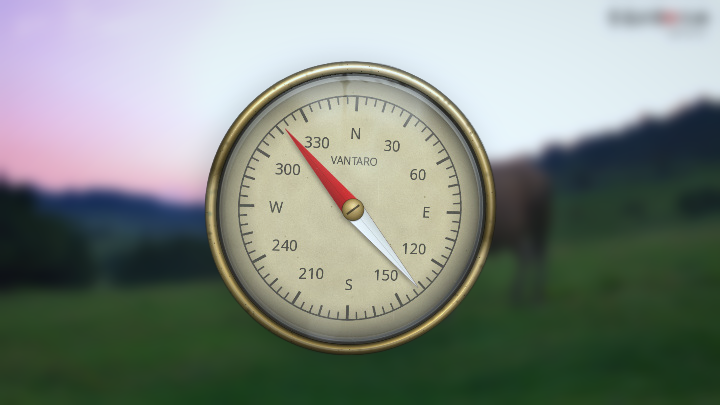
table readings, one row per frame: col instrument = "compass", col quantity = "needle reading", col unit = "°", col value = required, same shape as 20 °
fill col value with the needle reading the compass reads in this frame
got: 317.5 °
